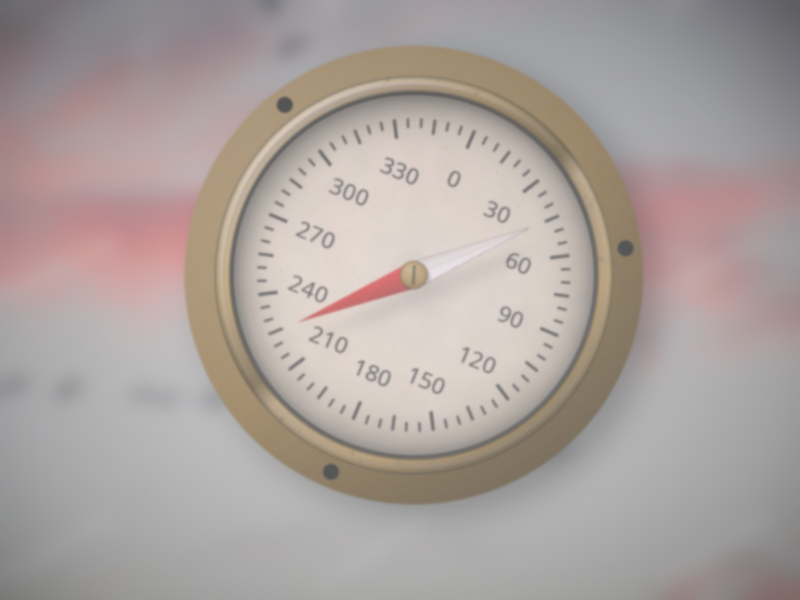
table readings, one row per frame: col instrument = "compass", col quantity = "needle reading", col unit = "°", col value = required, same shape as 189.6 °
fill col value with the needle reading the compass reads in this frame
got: 225 °
